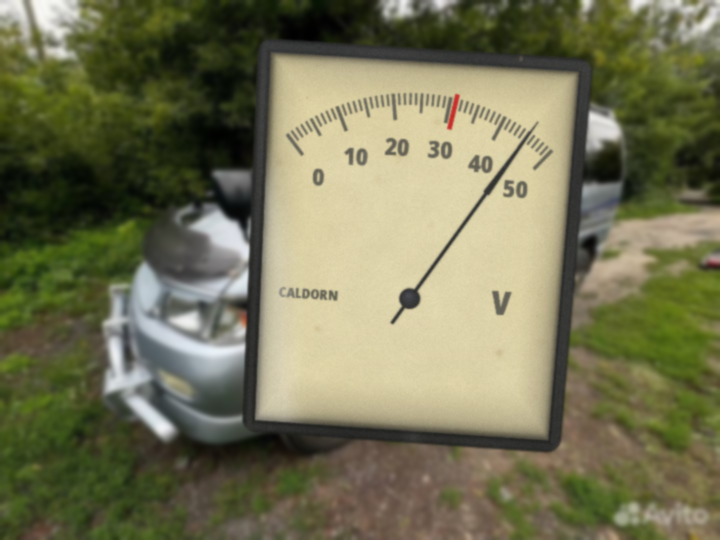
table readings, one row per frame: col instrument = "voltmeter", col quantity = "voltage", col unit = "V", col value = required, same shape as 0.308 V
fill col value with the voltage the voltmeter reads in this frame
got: 45 V
